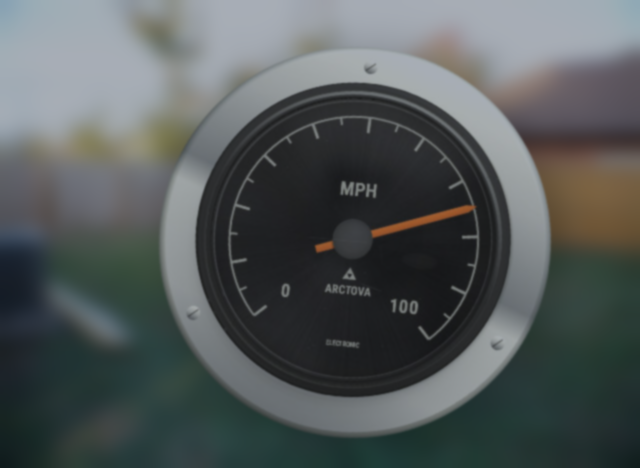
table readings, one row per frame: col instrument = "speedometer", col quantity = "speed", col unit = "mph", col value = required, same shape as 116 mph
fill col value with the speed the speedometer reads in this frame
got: 75 mph
